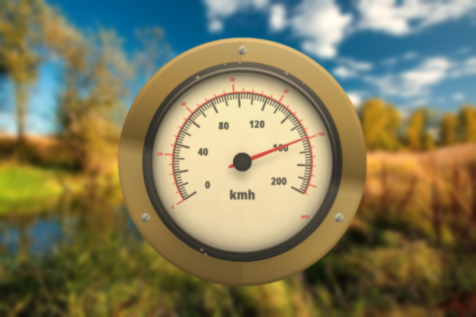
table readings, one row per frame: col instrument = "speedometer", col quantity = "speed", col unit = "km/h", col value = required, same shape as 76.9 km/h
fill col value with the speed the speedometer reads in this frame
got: 160 km/h
